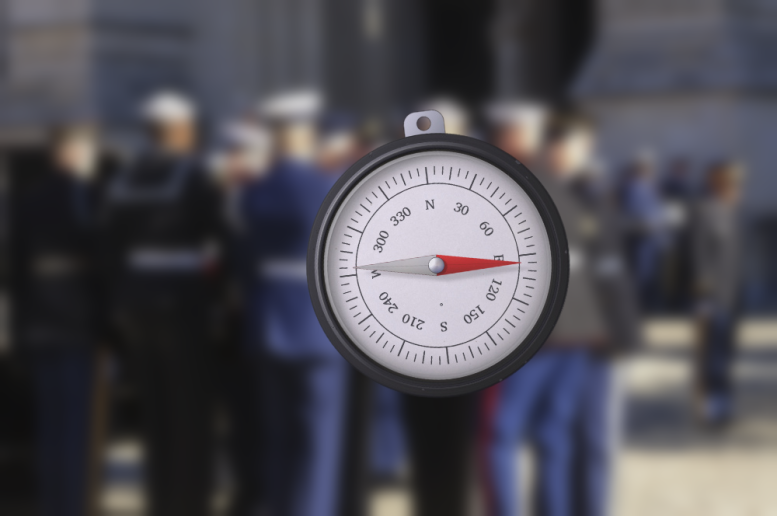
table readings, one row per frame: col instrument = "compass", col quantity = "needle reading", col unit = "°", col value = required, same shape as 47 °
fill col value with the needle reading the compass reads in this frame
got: 95 °
